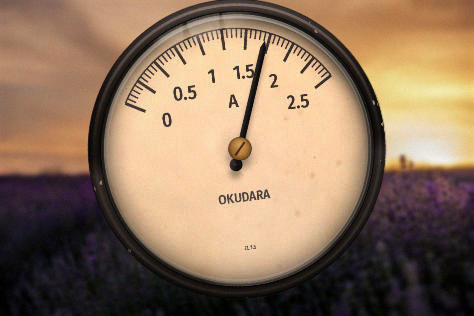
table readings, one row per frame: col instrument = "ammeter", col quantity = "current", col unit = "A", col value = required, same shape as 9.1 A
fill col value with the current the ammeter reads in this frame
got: 1.7 A
